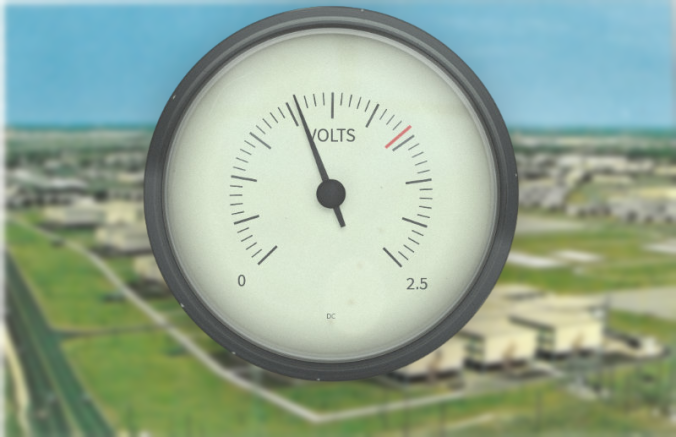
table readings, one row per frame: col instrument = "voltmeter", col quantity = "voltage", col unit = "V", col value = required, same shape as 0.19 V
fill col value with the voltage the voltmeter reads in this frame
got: 1.05 V
